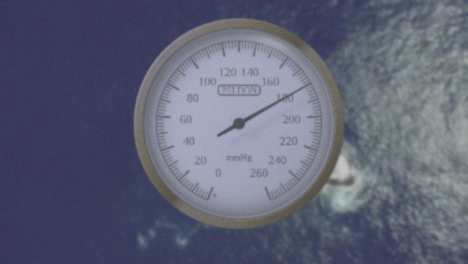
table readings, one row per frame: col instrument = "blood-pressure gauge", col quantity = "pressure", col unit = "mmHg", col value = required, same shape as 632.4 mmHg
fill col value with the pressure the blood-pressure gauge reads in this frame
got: 180 mmHg
